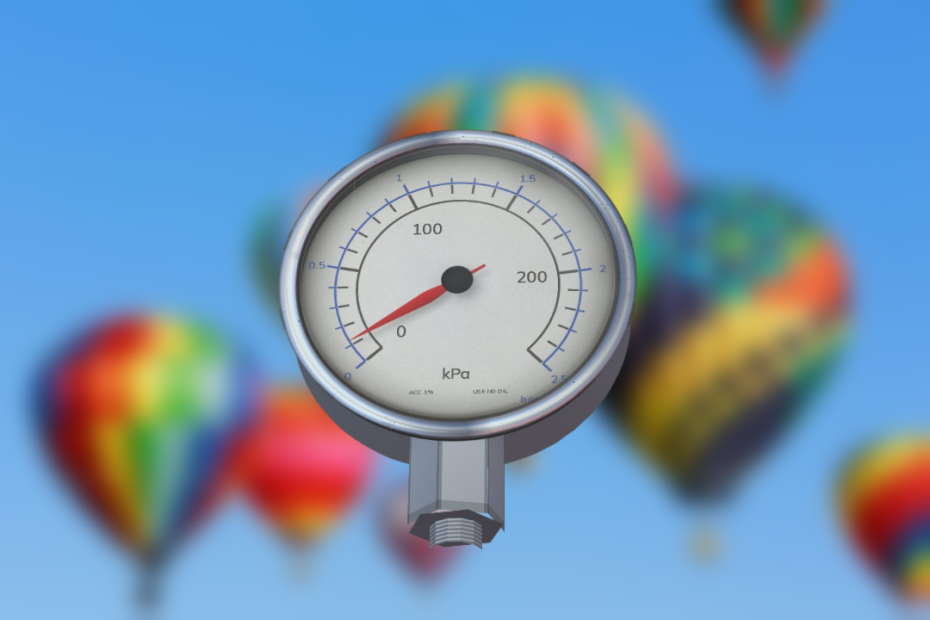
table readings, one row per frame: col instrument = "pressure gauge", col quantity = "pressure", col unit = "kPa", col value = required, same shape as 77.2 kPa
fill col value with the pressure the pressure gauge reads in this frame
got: 10 kPa
